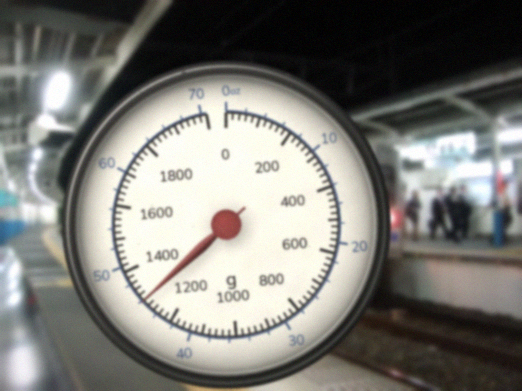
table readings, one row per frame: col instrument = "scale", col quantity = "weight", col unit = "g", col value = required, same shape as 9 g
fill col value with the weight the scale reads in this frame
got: 1300 g
